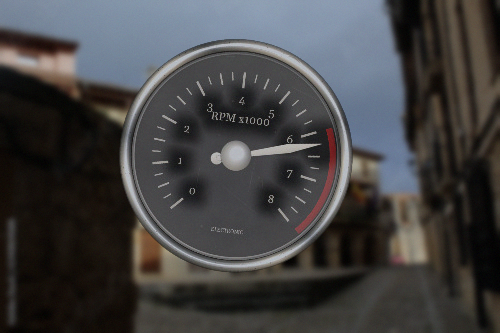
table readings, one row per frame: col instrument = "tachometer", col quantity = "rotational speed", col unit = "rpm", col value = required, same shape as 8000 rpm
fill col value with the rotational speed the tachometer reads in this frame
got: 6250 rpm
